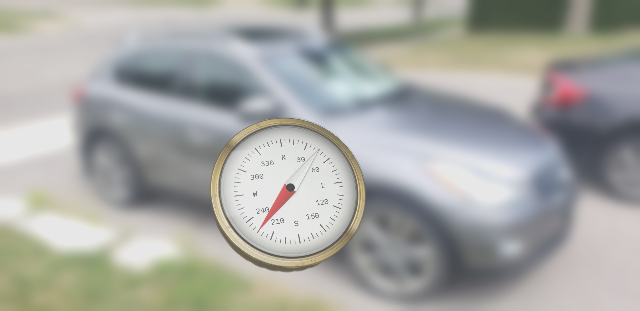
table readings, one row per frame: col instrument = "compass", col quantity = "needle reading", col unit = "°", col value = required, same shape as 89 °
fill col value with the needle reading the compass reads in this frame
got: 225 °
